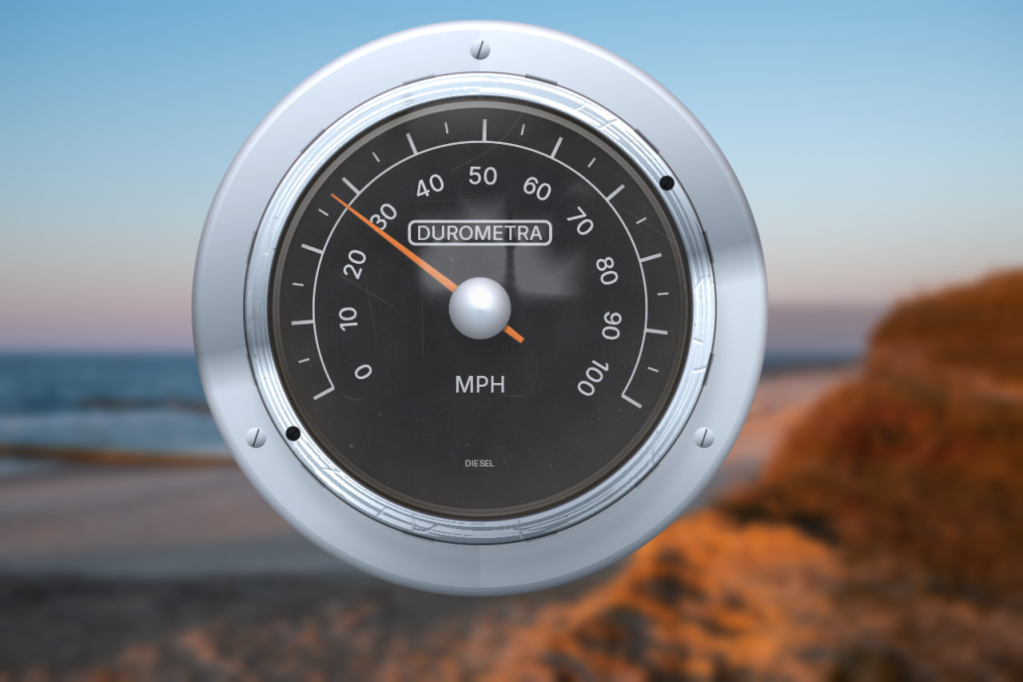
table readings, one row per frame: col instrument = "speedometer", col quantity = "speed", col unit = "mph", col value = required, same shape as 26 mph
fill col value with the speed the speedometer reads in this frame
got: 27.5 mph
